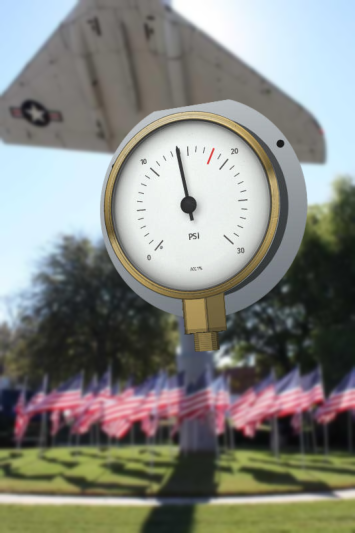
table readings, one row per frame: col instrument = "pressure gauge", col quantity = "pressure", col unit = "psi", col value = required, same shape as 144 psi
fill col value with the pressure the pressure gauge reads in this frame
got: 14 psi
